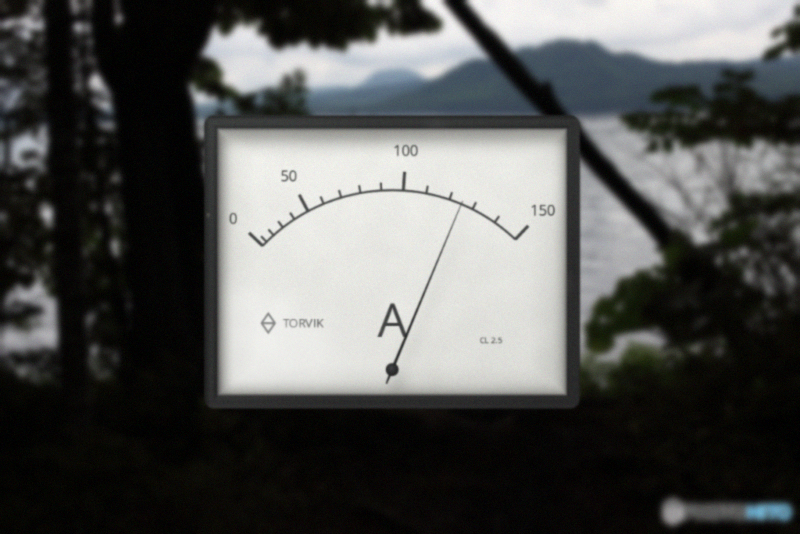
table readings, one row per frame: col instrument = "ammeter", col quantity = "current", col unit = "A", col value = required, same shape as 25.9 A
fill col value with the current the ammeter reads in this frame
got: 125 A
